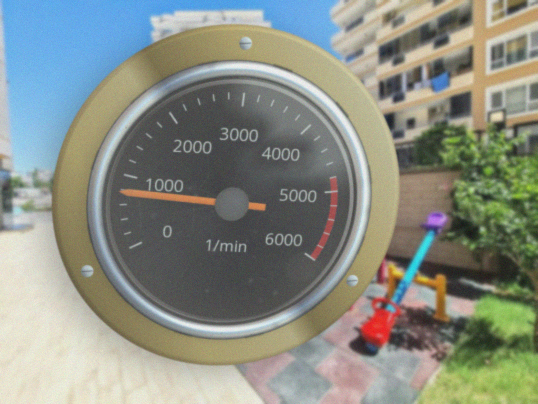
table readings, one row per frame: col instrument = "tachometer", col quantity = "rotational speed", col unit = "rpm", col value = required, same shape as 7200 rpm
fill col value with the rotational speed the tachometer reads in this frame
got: 800 rpm
